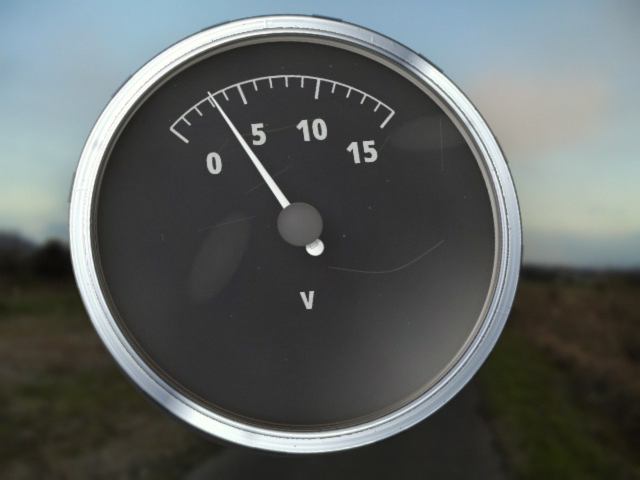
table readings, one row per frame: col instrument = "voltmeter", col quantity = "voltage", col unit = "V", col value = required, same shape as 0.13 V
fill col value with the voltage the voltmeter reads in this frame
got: 3 V
